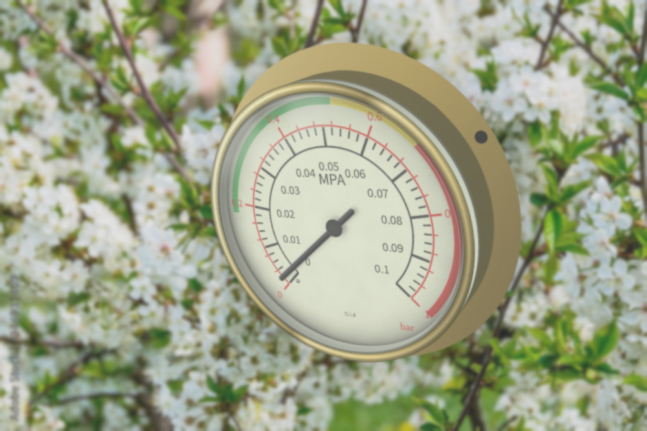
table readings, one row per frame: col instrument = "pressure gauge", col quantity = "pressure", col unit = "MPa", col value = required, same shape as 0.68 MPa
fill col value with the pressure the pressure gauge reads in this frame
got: 0.002 MPa
